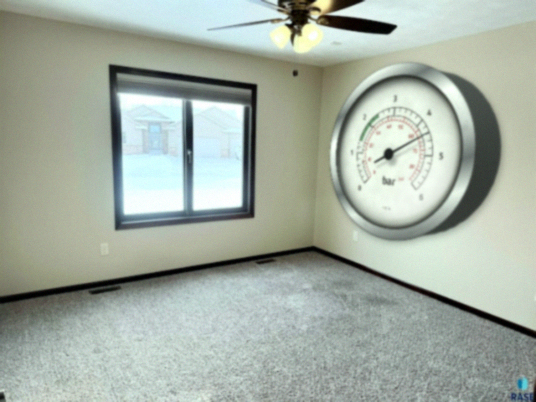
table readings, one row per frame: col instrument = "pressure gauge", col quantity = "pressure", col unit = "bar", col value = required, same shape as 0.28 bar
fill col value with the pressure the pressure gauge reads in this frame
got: 4.4 bar
